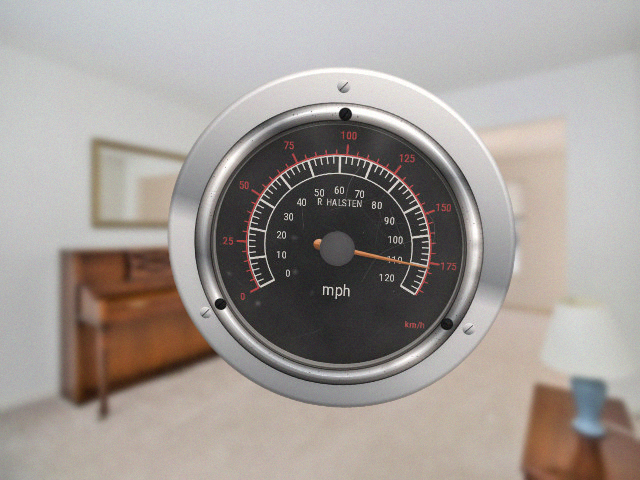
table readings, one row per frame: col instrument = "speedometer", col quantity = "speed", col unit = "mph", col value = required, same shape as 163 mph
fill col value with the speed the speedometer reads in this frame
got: 110 mph
